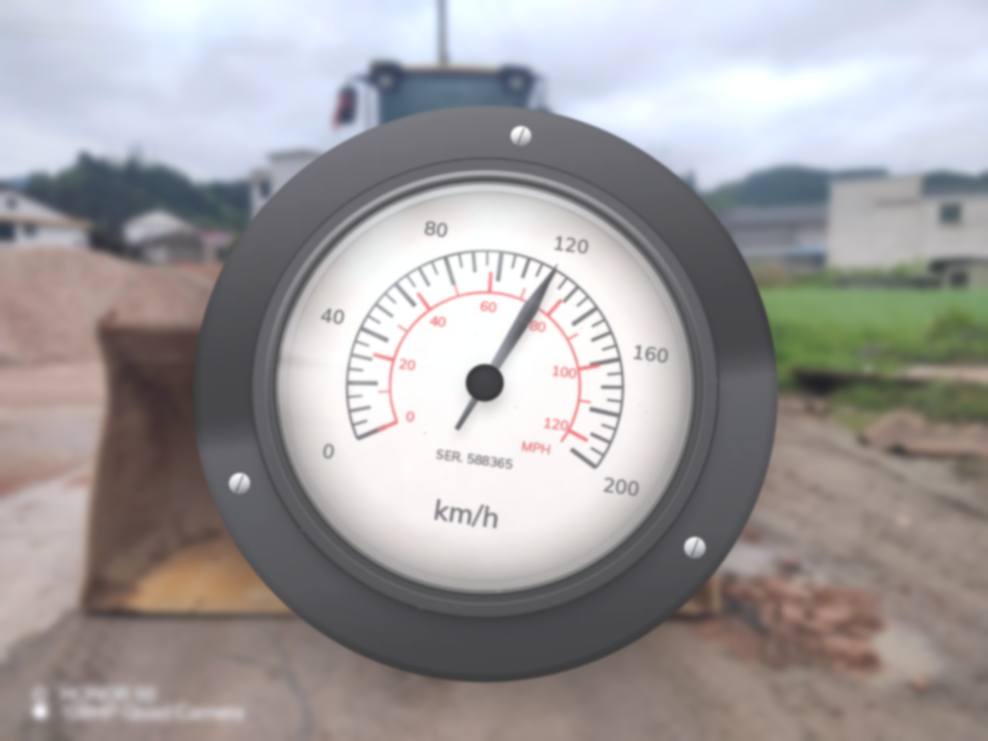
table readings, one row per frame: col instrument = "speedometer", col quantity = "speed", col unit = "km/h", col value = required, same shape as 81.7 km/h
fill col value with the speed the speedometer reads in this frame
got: 120 km/h
